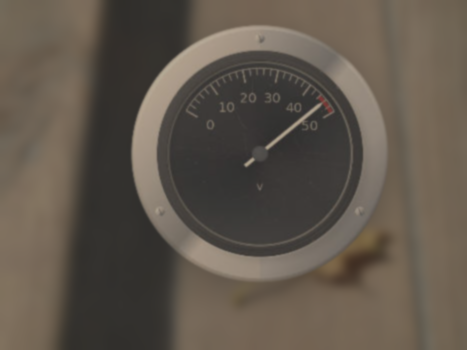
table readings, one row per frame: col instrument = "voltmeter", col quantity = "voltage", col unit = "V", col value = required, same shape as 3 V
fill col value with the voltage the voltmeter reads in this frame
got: 46 V
